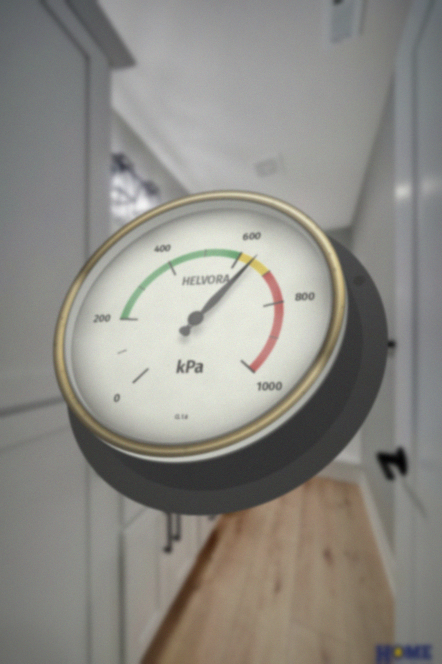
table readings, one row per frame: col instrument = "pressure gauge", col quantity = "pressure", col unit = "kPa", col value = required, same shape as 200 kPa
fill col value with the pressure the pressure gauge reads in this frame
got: 650 kPa
